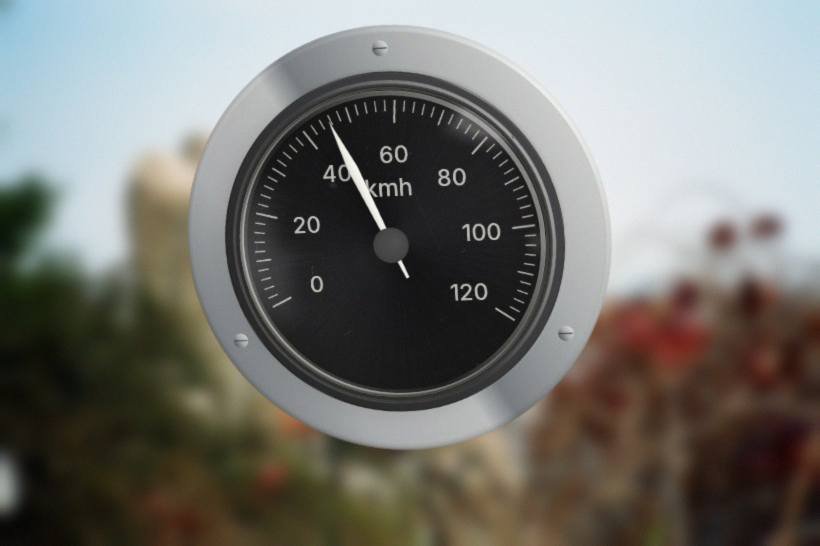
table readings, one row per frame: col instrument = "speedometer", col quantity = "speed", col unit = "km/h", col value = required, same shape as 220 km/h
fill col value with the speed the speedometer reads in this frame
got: 46 km/h
